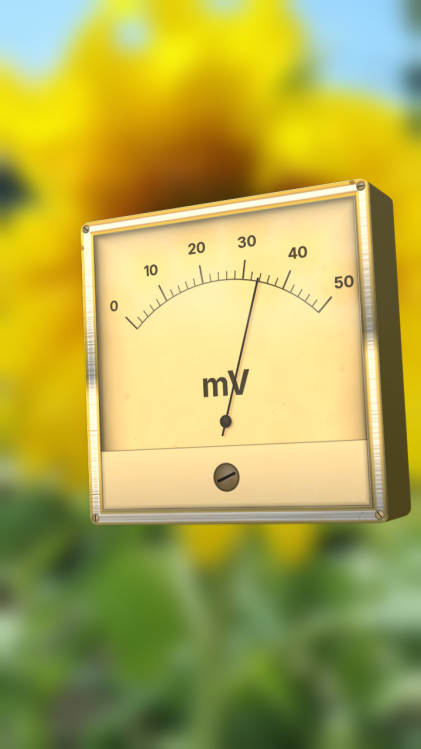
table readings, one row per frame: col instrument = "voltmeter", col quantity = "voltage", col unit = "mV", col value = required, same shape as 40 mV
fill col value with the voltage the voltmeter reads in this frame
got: 34 mV
